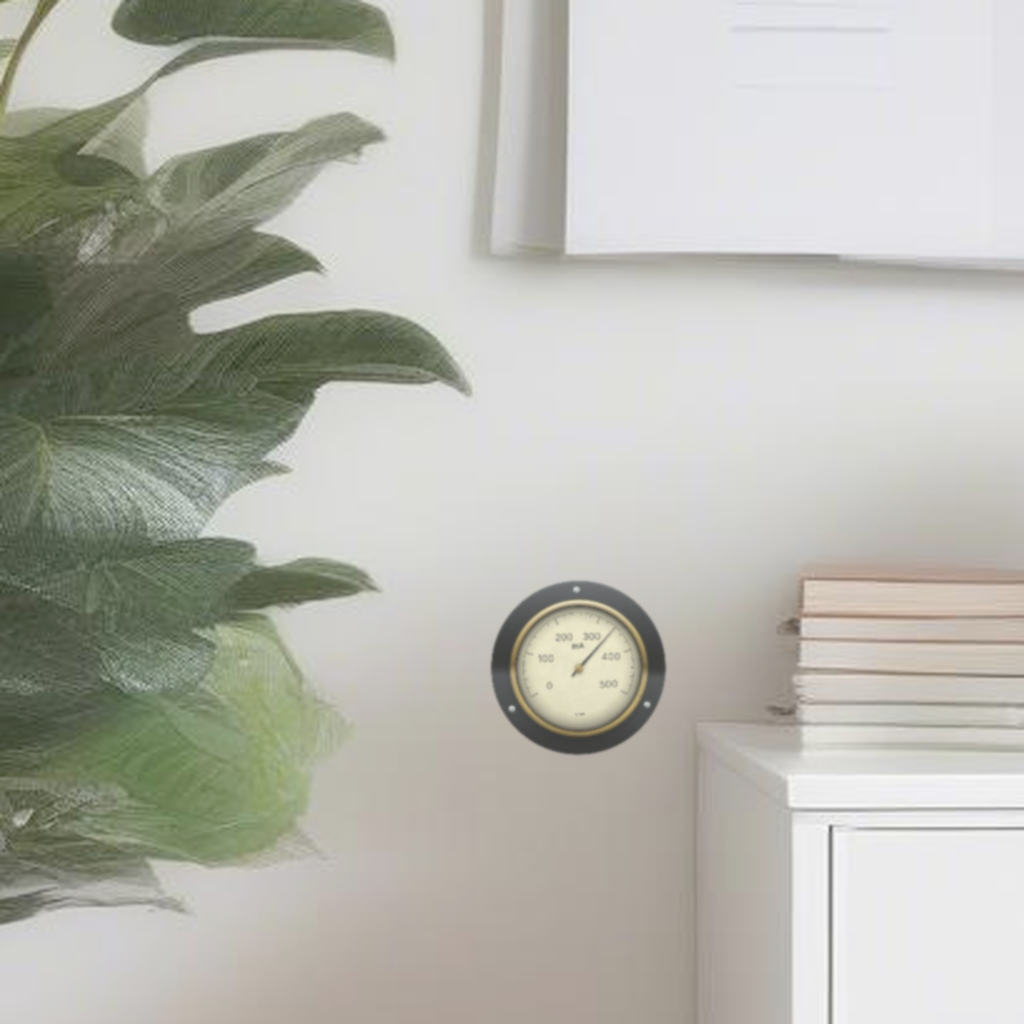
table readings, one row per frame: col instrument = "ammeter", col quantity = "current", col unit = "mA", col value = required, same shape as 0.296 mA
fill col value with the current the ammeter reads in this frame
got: 340 mA
